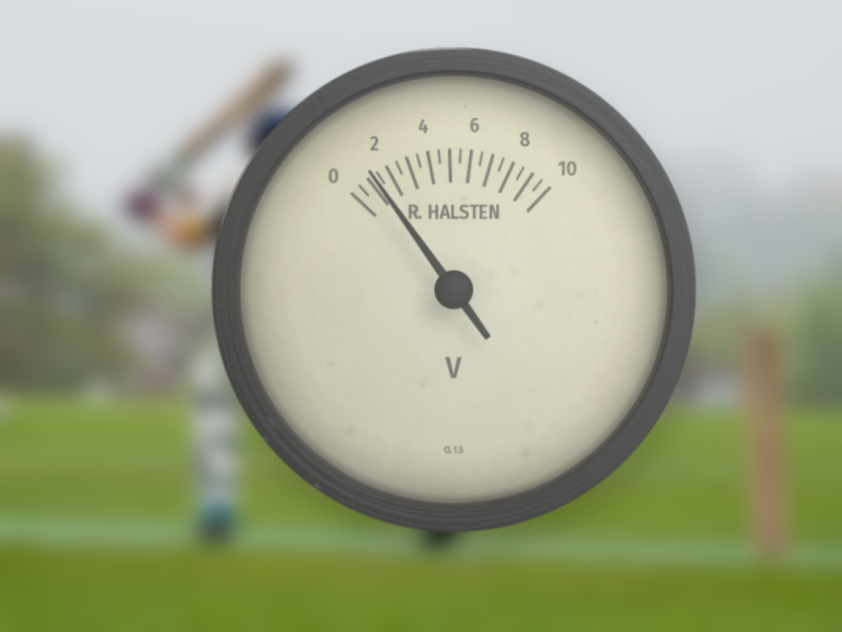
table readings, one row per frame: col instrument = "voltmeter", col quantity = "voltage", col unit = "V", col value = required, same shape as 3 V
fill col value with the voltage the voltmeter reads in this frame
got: 1.25 V
